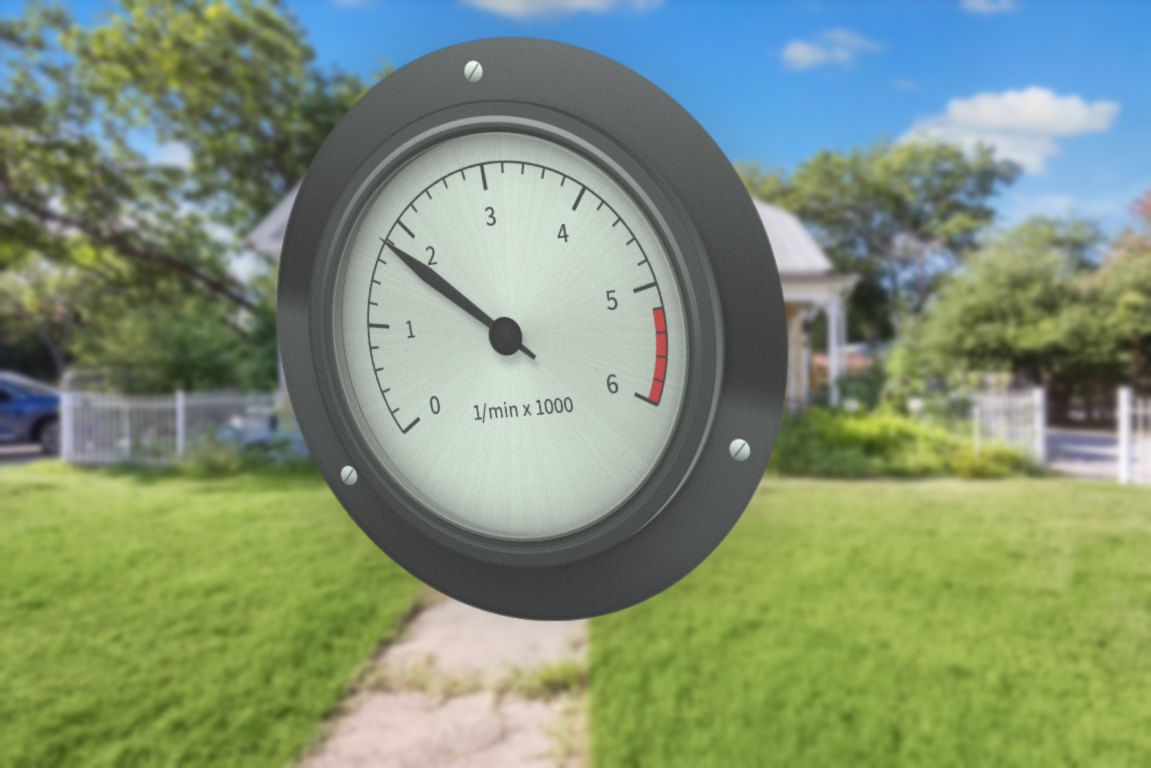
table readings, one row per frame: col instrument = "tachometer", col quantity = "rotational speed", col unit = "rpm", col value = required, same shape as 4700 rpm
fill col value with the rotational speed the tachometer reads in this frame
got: 1800 rpm
